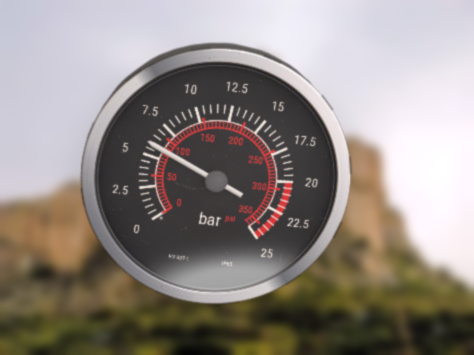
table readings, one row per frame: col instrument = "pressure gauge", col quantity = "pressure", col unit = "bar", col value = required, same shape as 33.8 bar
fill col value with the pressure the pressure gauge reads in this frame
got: 6 bar
